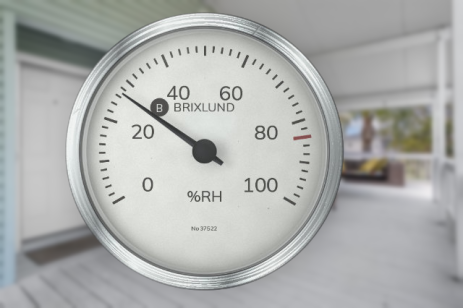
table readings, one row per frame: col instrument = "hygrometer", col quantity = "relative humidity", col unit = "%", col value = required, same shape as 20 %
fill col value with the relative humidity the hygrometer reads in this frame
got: 27 %
